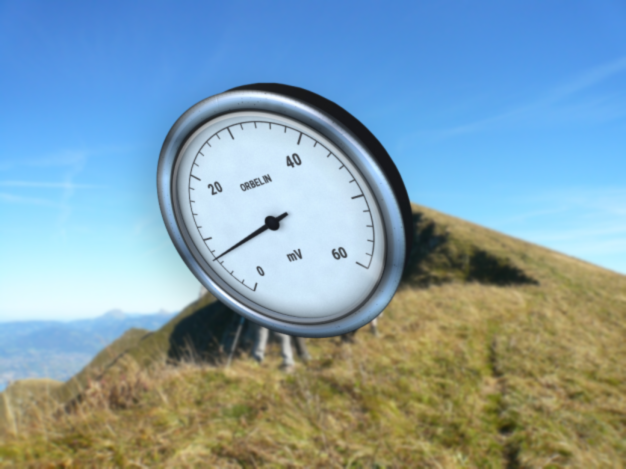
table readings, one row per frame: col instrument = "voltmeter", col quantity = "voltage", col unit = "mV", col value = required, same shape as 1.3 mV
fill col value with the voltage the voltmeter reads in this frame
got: 7 mV
